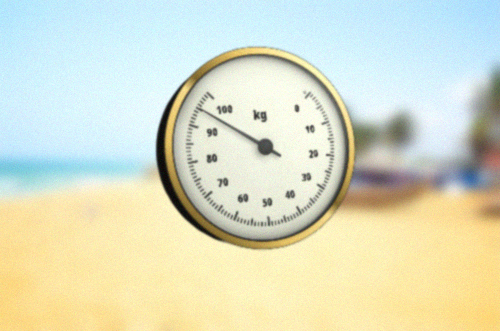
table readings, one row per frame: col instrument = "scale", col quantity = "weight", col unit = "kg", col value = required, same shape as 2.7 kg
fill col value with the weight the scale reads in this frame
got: 95 kg
